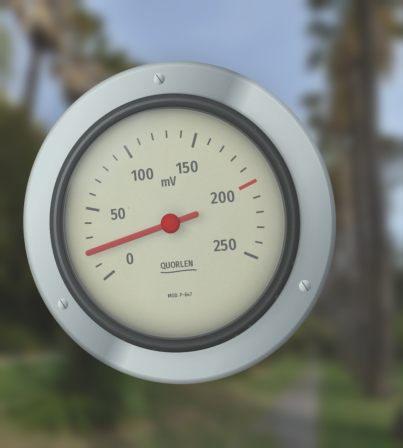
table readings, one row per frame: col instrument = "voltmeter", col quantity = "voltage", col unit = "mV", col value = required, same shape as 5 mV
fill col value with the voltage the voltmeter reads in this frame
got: 20 mV
